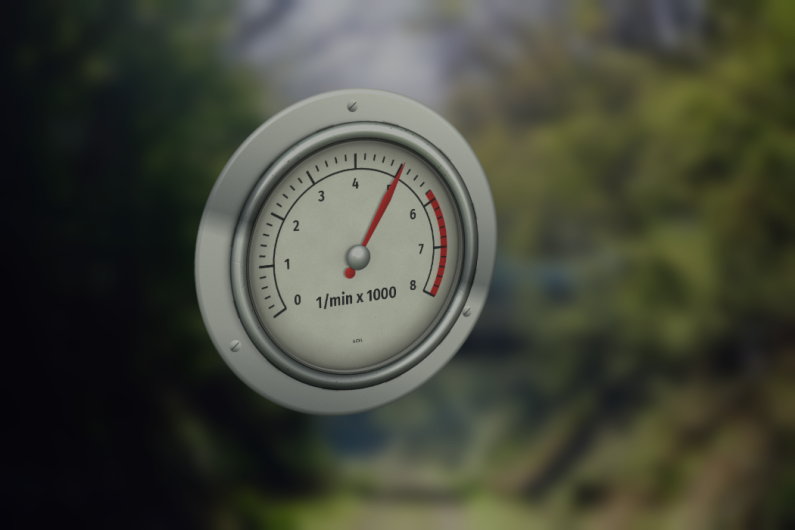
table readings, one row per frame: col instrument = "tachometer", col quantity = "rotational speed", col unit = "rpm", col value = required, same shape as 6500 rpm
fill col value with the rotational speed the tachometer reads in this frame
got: 5000 rpm
